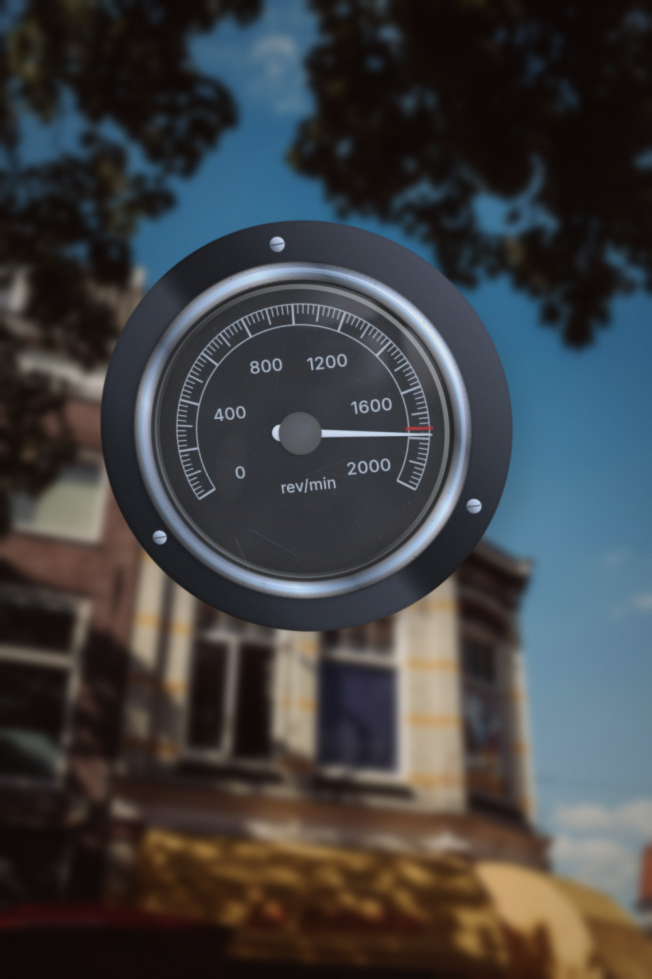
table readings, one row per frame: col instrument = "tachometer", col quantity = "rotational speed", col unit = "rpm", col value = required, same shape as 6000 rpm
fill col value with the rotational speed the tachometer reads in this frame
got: 1780 rpm
